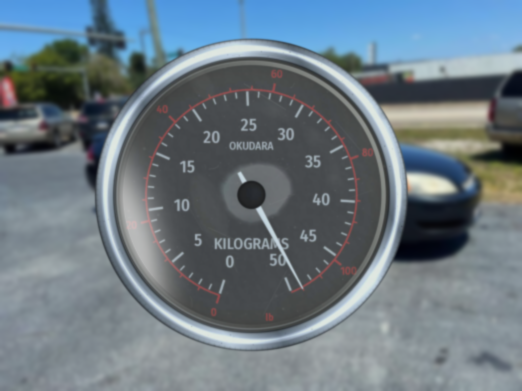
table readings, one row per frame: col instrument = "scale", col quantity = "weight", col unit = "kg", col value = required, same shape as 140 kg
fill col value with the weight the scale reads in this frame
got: 49 kg
